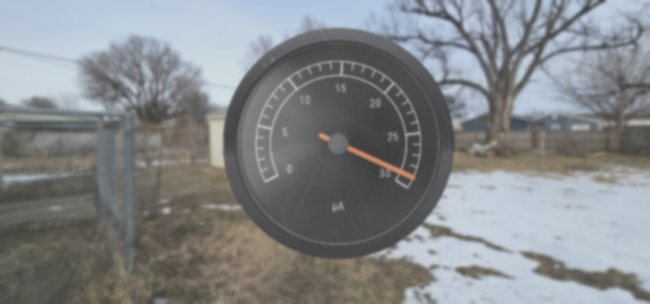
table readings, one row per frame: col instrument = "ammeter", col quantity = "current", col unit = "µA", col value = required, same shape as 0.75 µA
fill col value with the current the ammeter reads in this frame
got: 29 µA
